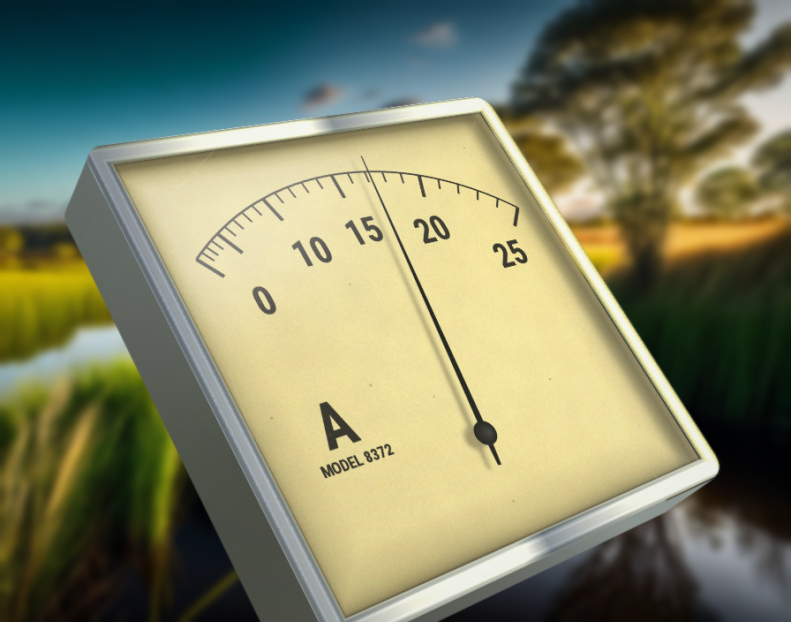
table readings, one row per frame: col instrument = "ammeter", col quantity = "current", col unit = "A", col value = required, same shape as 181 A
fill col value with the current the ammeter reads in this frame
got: 17 A
